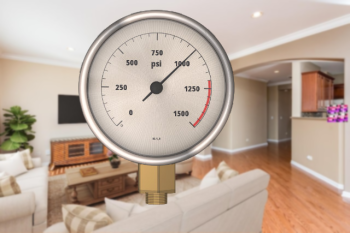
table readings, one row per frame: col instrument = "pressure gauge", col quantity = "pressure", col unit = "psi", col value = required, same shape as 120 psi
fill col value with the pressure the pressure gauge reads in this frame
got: 1000 psi
